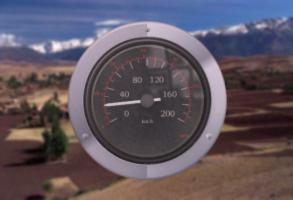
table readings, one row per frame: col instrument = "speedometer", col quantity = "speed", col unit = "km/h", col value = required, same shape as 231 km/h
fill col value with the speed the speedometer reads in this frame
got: 20 km/h
